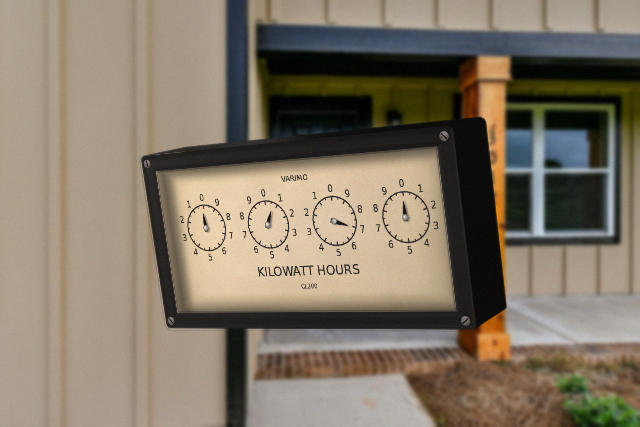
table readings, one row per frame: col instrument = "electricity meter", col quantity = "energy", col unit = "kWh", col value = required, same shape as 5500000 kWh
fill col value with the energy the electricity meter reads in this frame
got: 70 kWh
